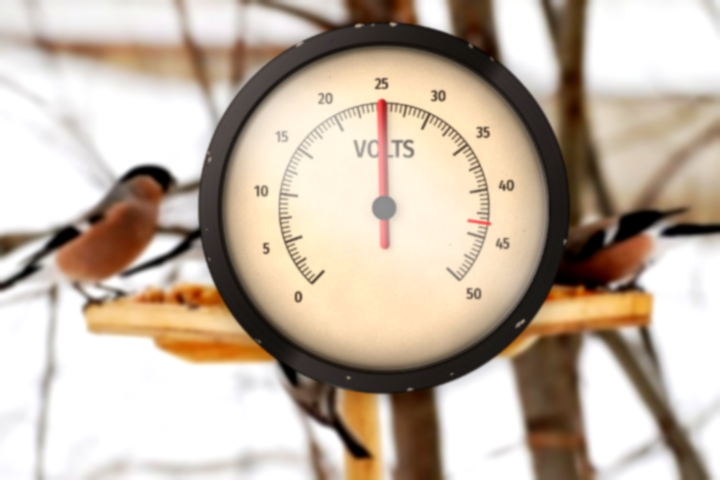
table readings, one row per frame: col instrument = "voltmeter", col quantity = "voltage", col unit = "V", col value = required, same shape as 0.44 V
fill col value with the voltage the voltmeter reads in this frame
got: 25 V
